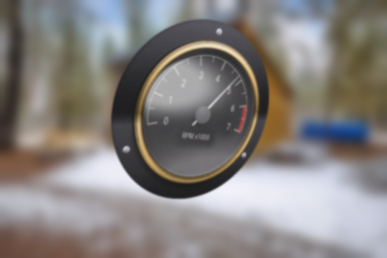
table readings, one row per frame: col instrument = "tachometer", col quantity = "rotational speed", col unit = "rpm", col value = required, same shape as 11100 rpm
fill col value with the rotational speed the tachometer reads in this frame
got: 4750 rpm
